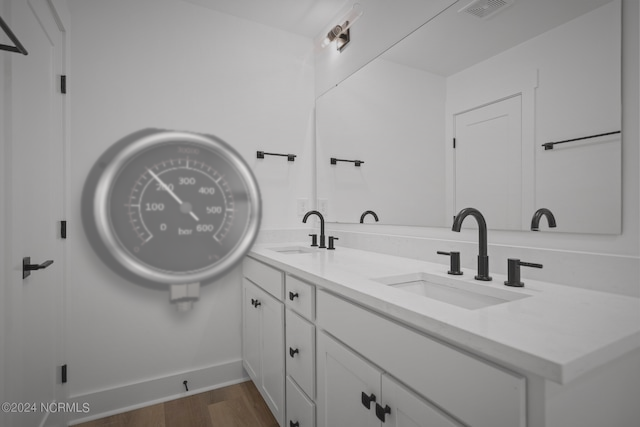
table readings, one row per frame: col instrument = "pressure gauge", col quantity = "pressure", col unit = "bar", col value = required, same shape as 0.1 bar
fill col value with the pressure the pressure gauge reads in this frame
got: 200 bar
